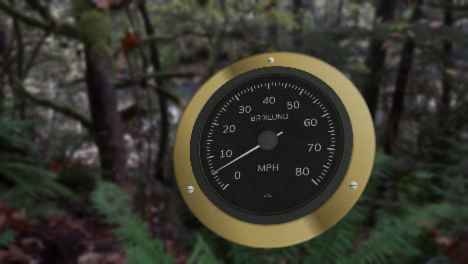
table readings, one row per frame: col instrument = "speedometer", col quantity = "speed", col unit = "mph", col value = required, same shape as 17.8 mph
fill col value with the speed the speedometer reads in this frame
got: 5 mph
